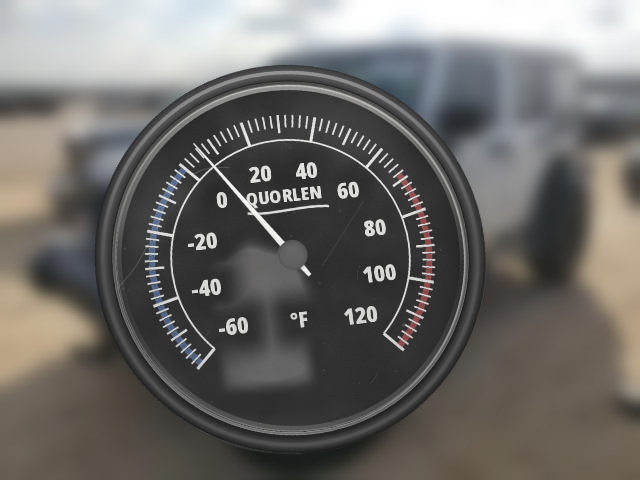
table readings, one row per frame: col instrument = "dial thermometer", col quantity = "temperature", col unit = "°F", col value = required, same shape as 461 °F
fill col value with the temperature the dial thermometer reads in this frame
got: 6 °F
